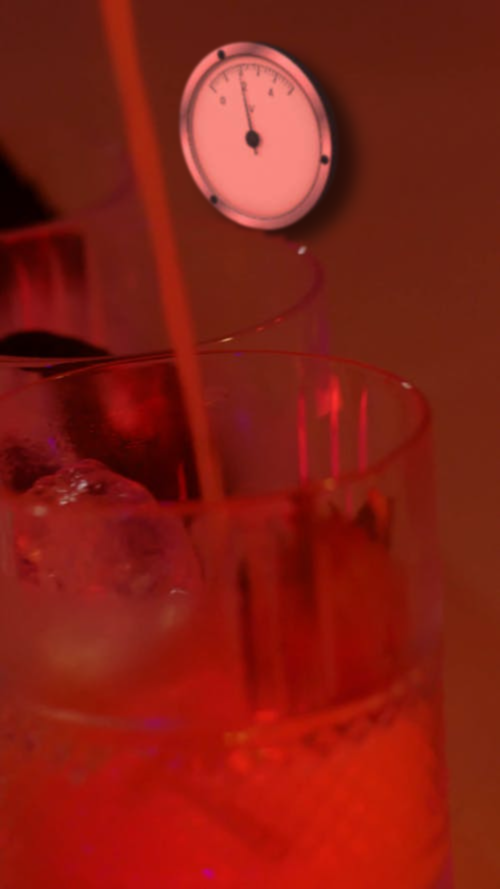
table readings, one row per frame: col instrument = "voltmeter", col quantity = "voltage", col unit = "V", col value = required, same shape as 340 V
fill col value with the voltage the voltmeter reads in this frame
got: 2 V
